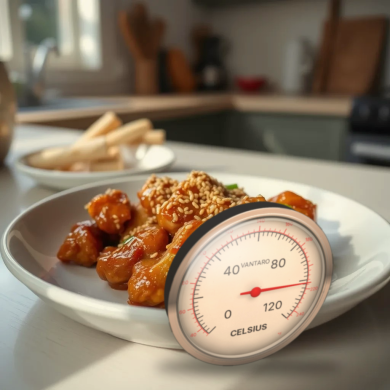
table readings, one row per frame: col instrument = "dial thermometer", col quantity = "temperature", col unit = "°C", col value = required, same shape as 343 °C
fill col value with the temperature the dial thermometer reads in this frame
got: 100 °C
